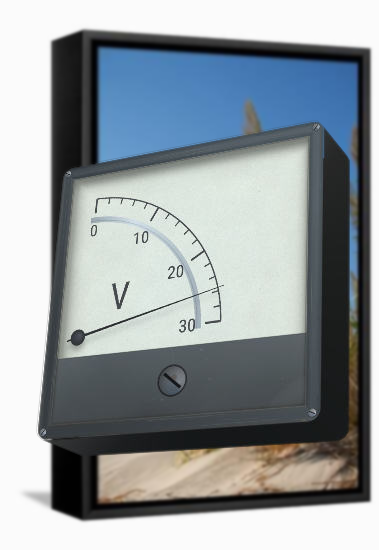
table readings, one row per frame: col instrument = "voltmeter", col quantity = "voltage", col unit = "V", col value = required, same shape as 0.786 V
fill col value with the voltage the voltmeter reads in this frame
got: 26 V
